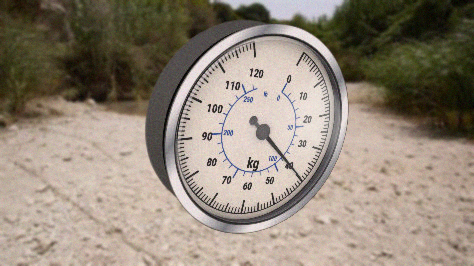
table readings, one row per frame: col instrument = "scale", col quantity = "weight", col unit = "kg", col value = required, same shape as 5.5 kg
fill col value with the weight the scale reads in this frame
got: 40 kg
